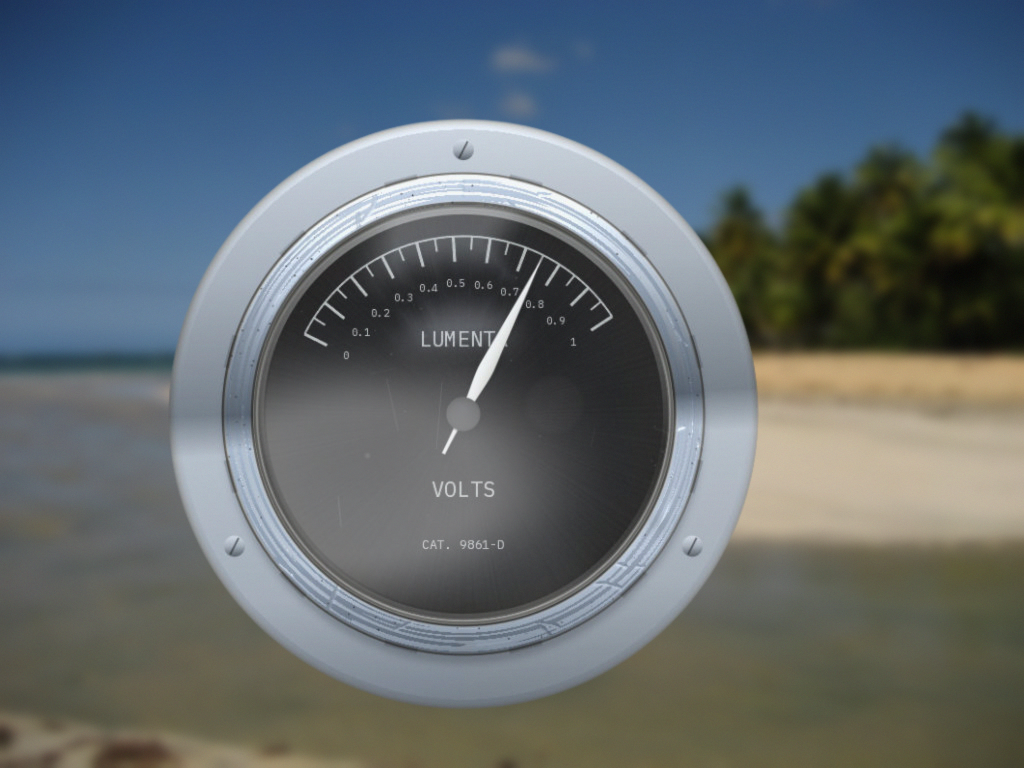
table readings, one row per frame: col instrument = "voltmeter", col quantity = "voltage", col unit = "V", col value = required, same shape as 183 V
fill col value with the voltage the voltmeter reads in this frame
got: 0.75 V
